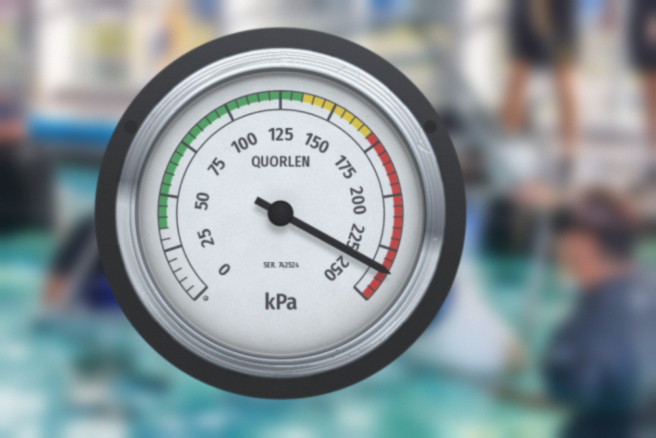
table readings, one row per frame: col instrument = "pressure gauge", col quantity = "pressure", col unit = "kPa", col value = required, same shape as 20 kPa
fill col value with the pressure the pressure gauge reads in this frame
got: 235 kPa
